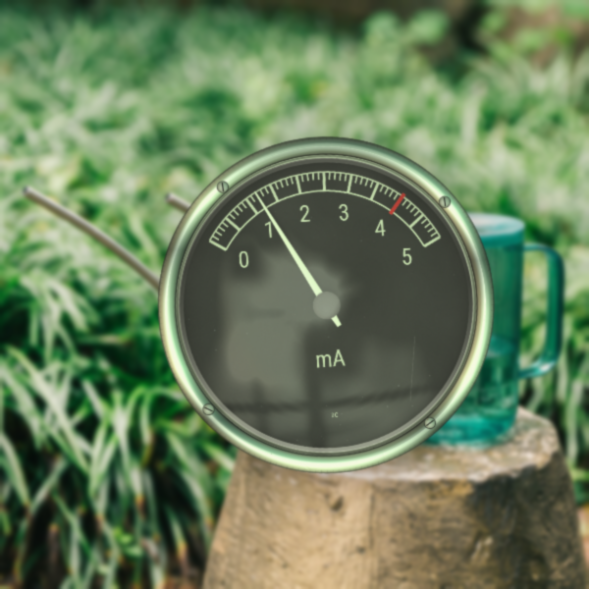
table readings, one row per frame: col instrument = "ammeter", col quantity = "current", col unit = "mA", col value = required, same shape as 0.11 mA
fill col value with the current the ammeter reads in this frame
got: 1.2 mA
